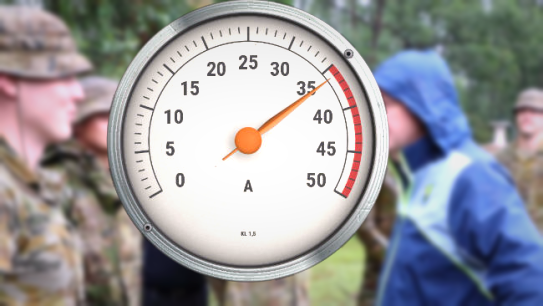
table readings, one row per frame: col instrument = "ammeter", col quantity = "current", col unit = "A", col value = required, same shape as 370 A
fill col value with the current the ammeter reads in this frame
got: 36 A
